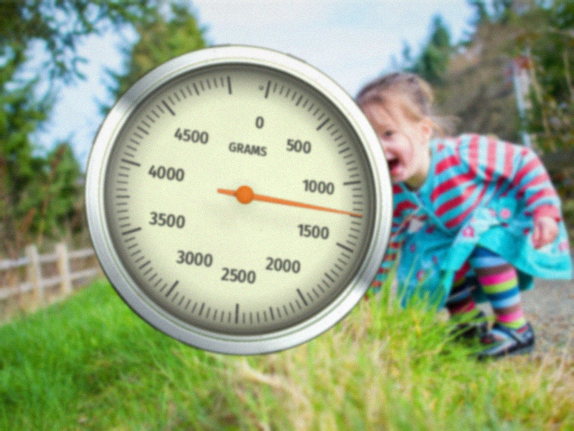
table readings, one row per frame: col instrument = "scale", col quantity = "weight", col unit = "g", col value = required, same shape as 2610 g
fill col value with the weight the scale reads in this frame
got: 1250 g
